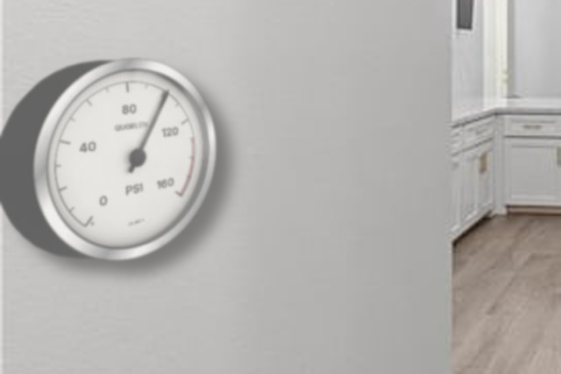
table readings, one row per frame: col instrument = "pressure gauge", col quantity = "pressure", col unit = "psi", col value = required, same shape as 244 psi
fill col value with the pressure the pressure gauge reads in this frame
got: 100 psi
